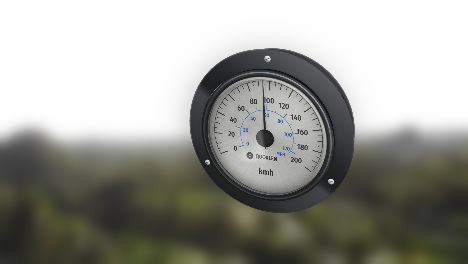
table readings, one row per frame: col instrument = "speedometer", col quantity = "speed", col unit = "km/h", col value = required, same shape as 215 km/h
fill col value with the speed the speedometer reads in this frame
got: 95 km/h
